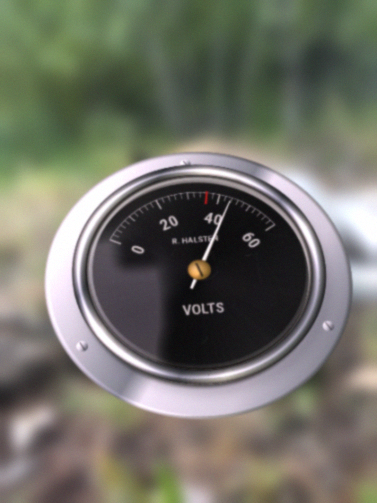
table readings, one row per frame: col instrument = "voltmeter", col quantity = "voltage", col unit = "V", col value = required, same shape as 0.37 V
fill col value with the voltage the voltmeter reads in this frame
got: 44 V
